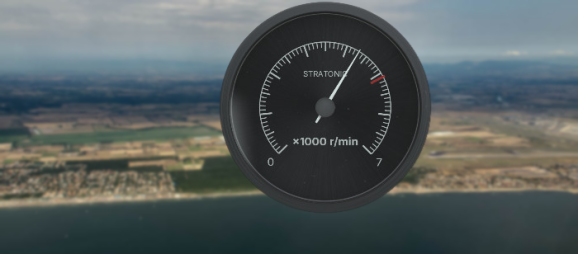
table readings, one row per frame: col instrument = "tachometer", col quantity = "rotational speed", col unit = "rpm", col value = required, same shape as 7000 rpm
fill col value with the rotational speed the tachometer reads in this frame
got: 4300 rpm
